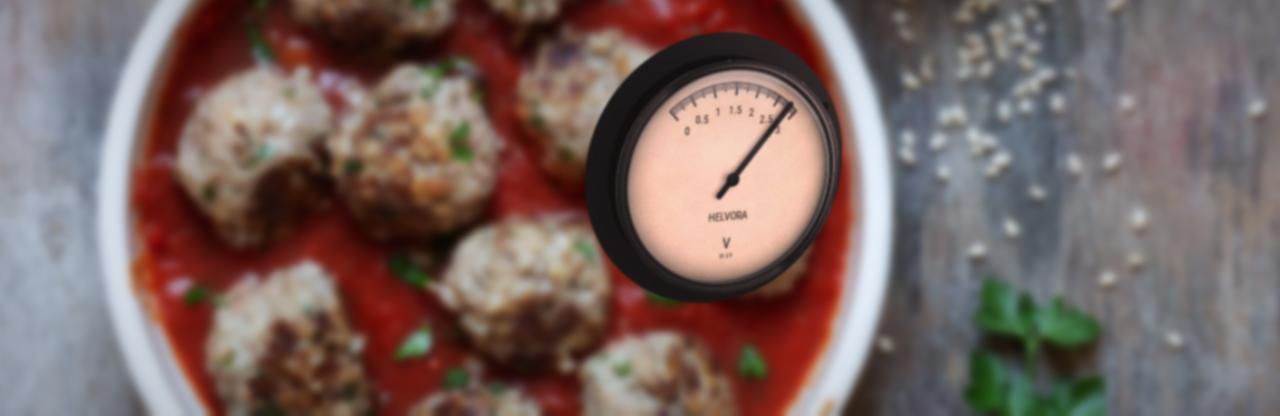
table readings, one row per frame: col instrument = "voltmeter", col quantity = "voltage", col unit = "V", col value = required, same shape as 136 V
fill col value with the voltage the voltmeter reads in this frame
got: 2.75 V
